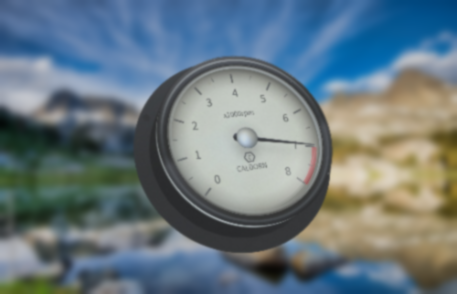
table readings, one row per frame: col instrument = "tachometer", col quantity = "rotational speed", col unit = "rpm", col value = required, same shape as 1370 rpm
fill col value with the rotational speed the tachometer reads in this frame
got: 7000 rpm
